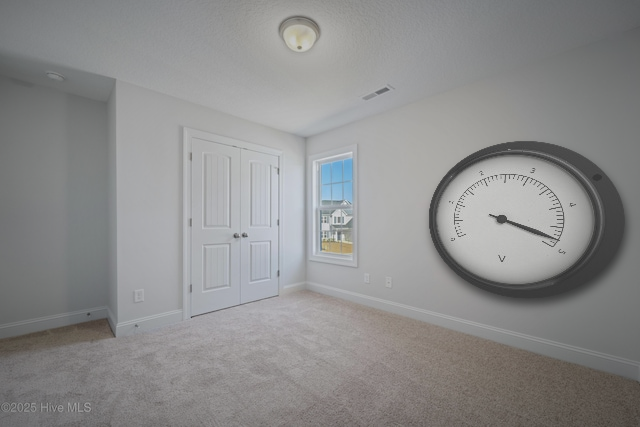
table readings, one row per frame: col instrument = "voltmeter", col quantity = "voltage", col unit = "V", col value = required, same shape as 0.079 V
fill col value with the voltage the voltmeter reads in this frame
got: 4.8 V
